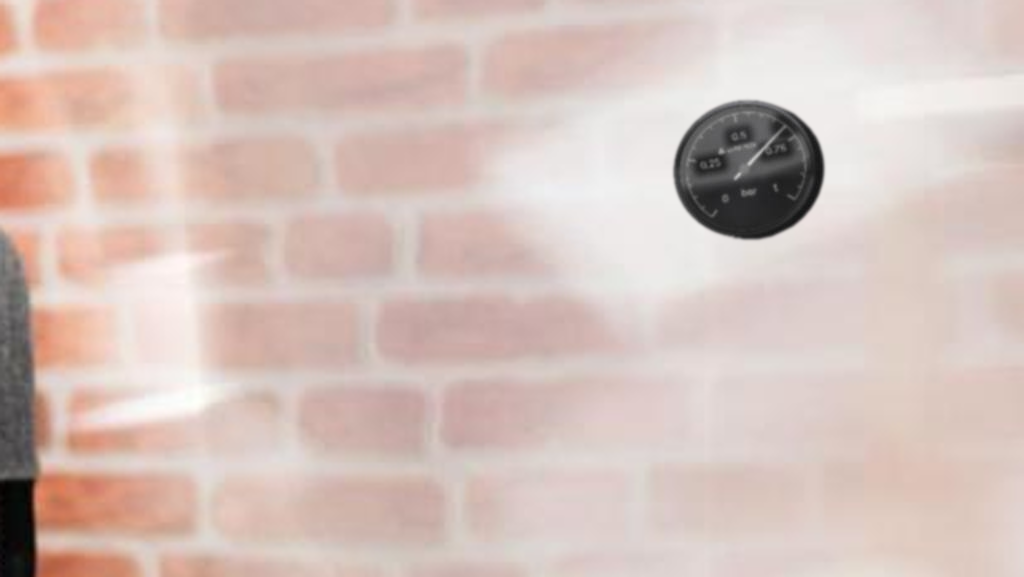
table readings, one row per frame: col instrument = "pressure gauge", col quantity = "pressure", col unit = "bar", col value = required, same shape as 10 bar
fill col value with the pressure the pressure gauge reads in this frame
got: 0.7 bar
